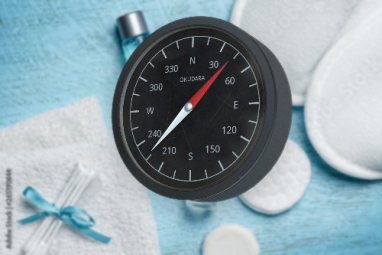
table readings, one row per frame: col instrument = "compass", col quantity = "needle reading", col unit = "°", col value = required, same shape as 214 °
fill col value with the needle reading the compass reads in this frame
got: 45 °
